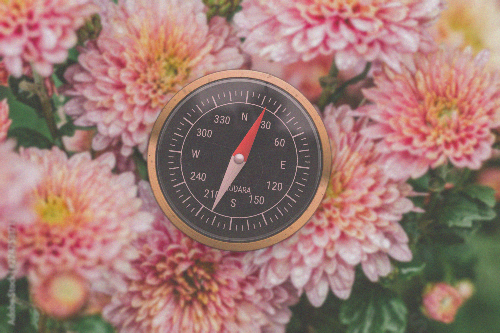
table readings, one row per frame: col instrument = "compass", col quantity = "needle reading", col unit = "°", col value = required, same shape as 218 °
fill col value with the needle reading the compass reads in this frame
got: 20 °
